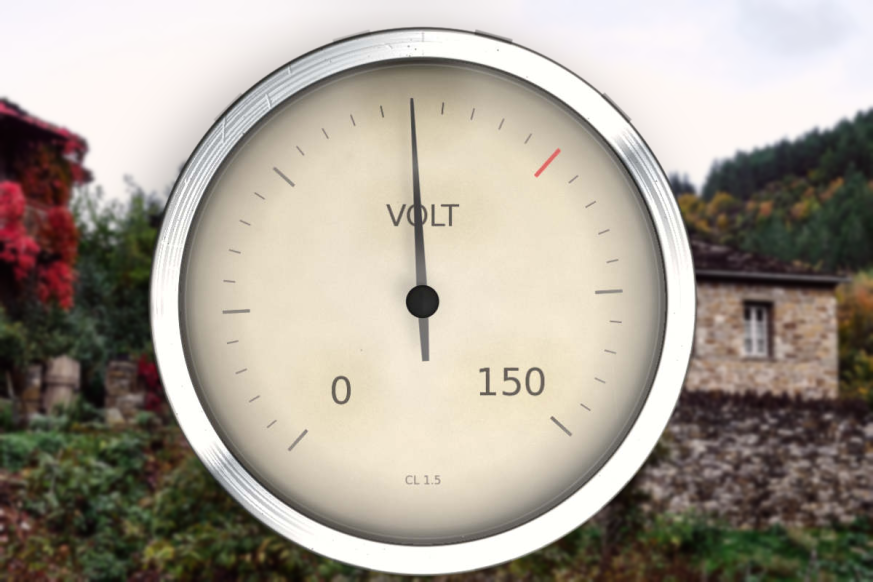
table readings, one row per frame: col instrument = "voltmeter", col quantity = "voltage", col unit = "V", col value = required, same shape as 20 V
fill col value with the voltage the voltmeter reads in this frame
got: 75 V
